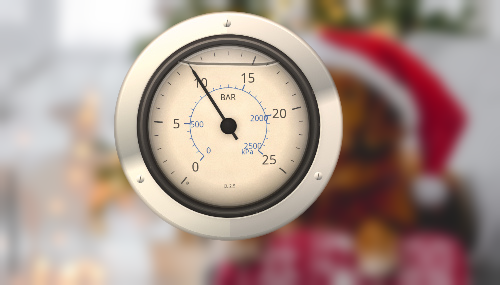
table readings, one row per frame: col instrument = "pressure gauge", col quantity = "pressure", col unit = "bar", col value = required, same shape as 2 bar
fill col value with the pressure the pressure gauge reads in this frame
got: 10 bar
